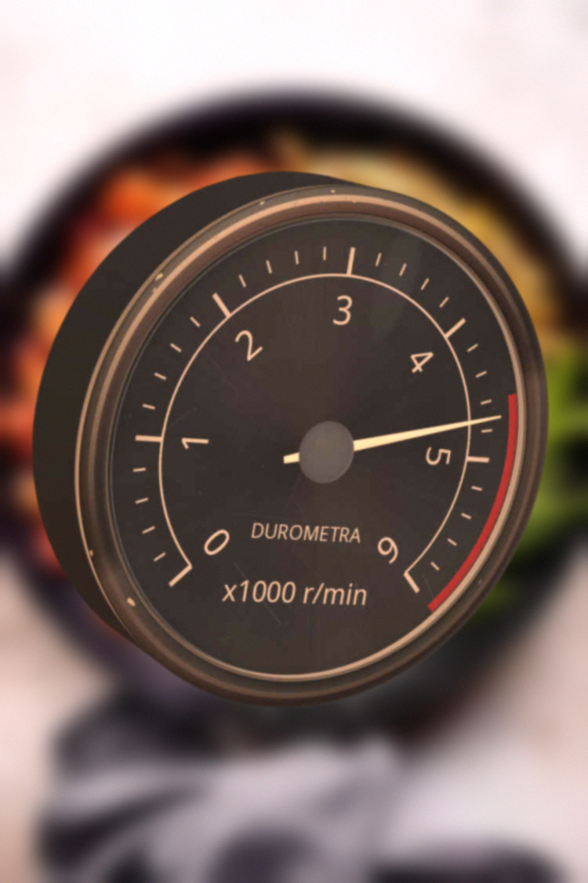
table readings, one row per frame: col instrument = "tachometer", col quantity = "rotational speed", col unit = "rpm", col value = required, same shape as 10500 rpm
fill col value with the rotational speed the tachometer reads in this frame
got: 4700 rpm
